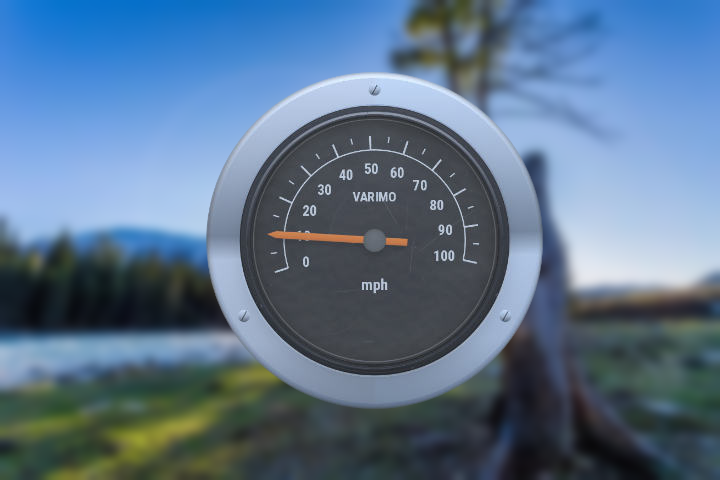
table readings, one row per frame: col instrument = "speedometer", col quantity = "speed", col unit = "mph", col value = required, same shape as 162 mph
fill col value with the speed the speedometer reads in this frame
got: 10 mph
